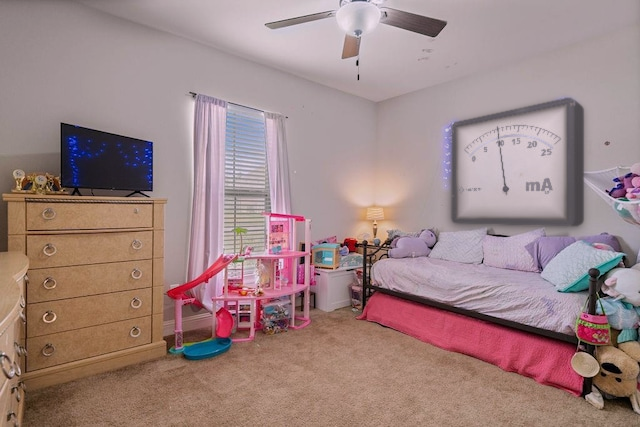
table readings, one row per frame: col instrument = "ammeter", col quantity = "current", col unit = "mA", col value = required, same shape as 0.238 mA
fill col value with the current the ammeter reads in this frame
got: 10 mA
